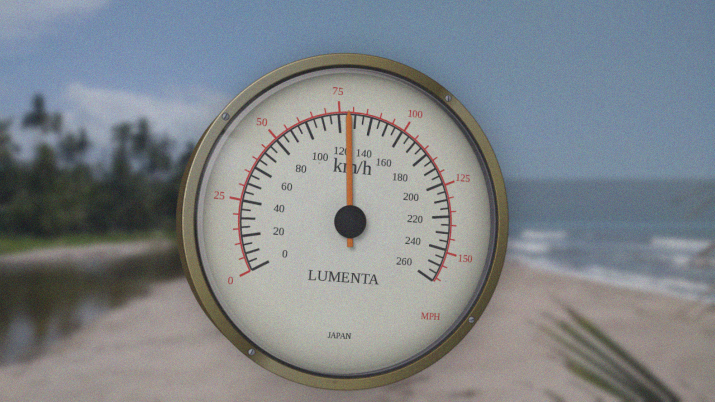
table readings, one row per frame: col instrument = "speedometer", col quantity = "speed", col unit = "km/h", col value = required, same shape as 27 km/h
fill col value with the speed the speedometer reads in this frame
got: 125 km/h
